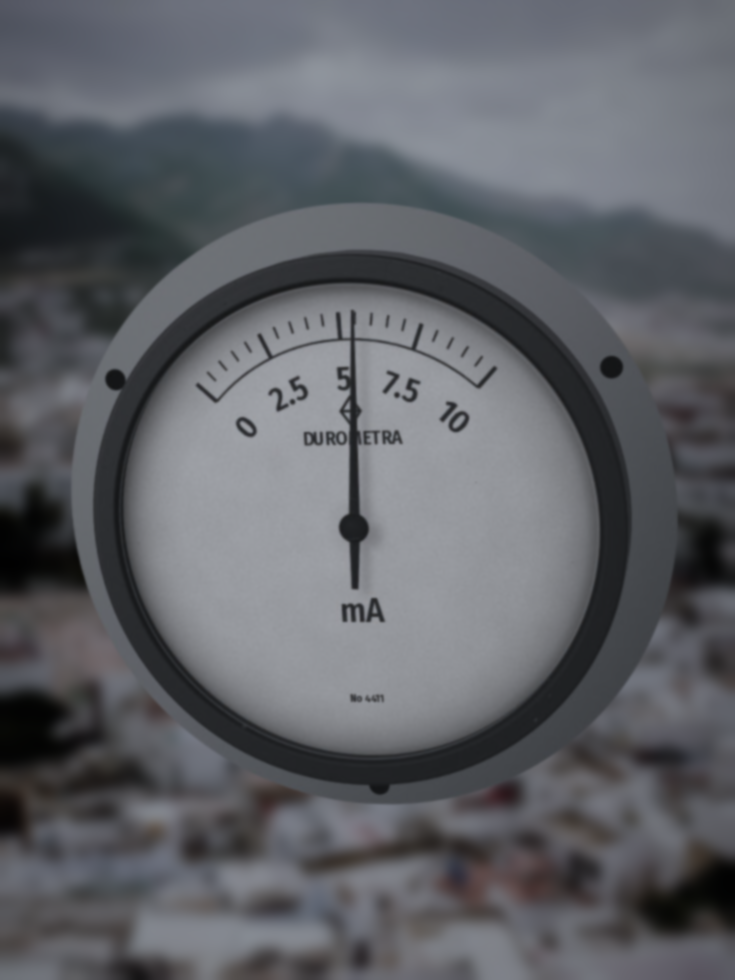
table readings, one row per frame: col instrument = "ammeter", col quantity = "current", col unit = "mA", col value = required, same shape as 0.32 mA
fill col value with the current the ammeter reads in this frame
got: 5.5 mA
